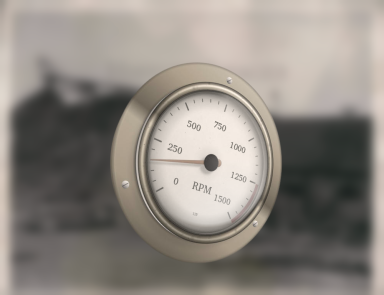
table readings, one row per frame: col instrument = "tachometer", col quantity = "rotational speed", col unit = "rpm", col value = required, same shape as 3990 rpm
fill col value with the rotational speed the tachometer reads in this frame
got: 150 rpm
